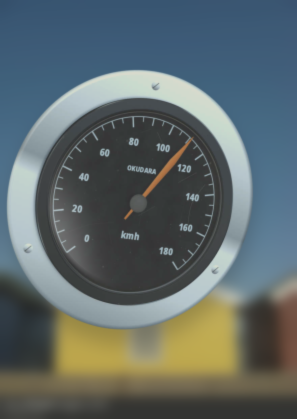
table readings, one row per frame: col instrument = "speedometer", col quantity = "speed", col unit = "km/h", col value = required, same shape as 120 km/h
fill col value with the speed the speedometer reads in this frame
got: 110 km/h
